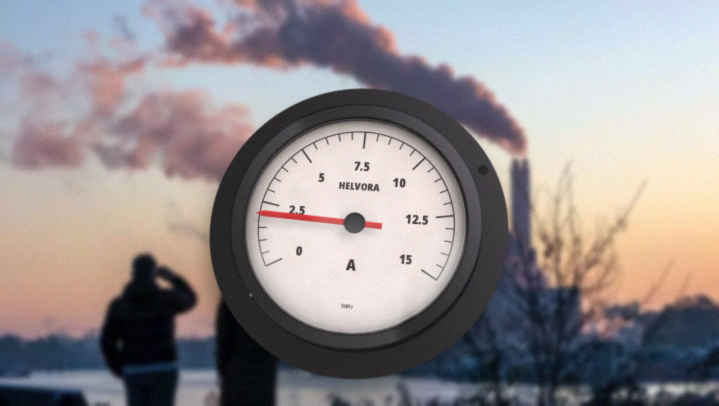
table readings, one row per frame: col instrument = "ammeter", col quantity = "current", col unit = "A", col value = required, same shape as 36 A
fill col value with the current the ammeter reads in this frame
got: 2 A
